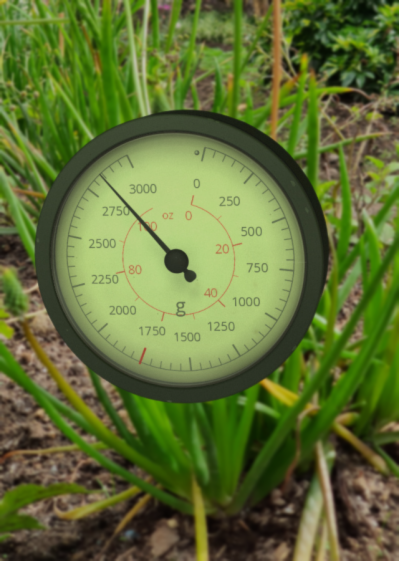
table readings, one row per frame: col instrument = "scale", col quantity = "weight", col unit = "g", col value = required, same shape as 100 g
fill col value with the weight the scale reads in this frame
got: 2850 g
